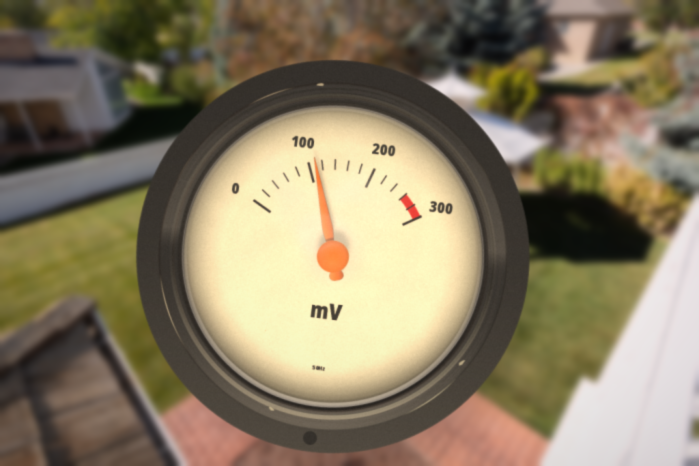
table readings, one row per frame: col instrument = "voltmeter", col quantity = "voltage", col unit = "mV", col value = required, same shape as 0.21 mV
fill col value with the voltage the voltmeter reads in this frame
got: 110 mV
